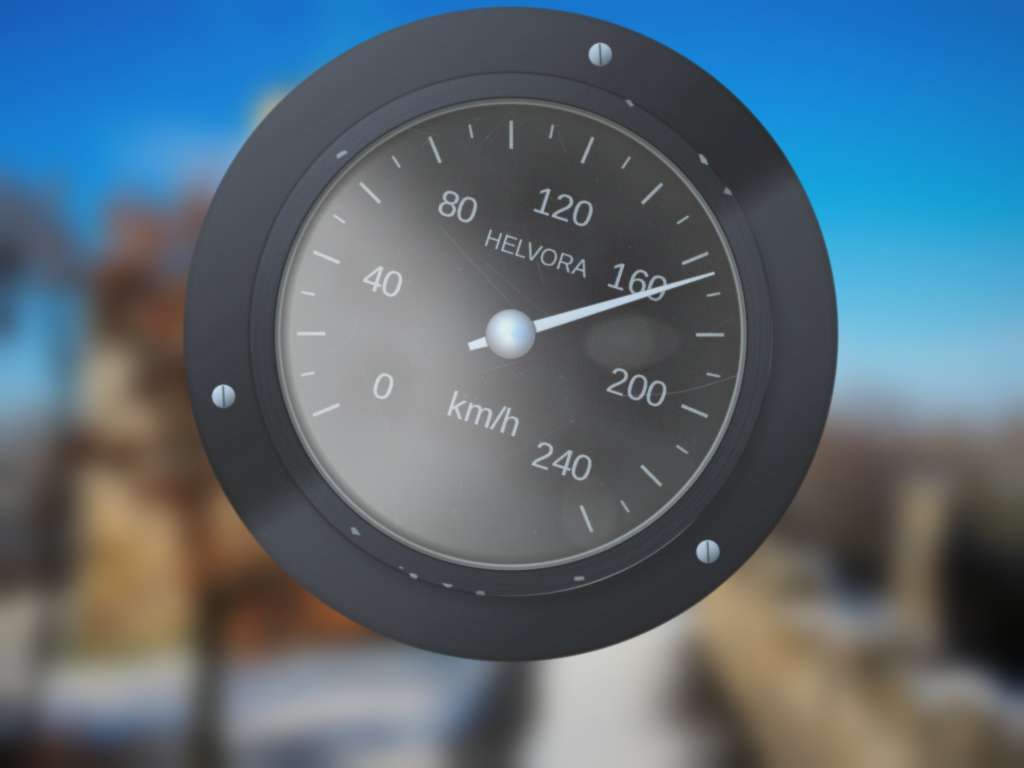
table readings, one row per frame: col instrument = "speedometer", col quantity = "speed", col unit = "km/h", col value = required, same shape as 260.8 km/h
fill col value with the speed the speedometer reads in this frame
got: 165 km/h
